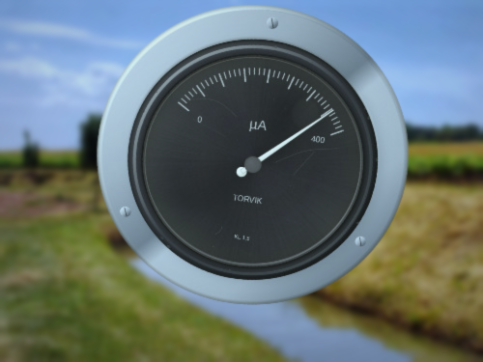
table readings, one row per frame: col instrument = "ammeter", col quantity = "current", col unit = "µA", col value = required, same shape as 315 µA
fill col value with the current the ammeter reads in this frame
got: 350 µA
